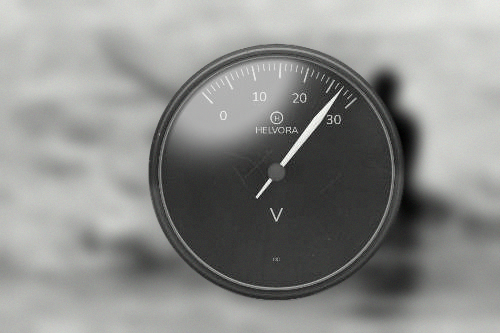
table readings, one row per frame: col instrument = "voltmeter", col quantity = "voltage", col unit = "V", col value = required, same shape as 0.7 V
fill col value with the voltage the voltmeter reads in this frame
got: 27 V
